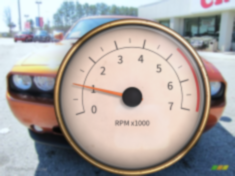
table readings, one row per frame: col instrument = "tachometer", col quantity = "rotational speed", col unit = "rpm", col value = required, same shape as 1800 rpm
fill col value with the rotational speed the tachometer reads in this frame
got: 1000 rpm
